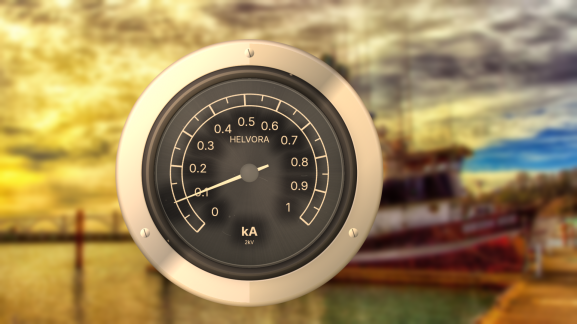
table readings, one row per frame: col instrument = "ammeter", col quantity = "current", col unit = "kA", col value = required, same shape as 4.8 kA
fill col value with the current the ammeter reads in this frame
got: 0.1 kA
